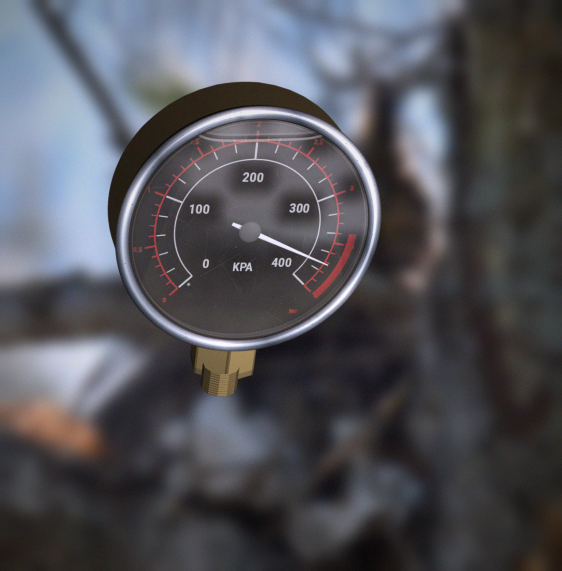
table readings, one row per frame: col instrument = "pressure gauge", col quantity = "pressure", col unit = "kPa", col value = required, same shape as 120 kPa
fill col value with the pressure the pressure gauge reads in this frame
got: 370 kPa
